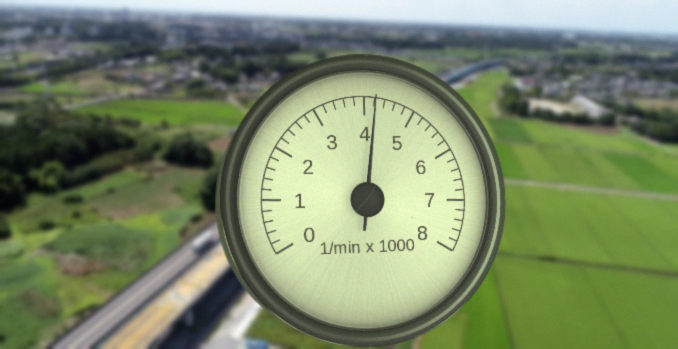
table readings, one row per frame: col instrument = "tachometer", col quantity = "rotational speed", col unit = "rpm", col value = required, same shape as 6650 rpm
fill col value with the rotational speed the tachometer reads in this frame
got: 4200 rpm
